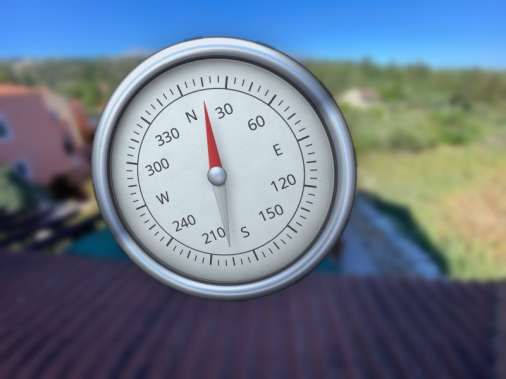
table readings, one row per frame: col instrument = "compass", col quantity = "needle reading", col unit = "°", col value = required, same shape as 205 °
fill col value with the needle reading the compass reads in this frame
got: 15 °
